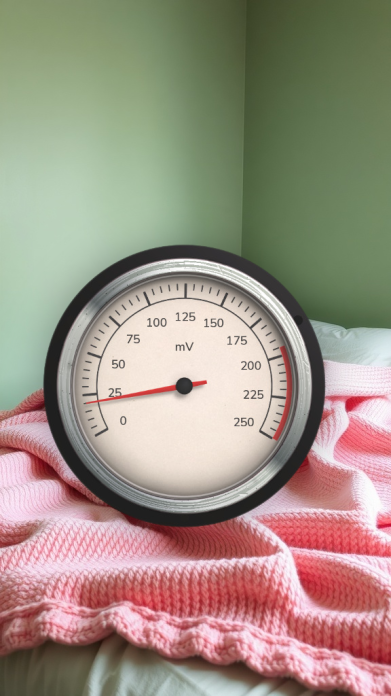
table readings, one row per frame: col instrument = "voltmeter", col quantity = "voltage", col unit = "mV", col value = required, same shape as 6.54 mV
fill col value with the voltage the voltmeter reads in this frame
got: 20 mV
